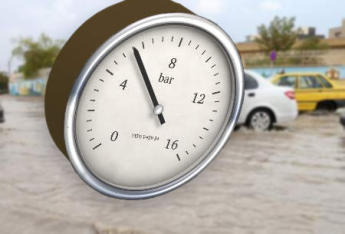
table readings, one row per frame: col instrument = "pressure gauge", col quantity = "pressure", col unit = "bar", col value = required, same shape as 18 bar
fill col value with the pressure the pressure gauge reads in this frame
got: 5.5 bar
